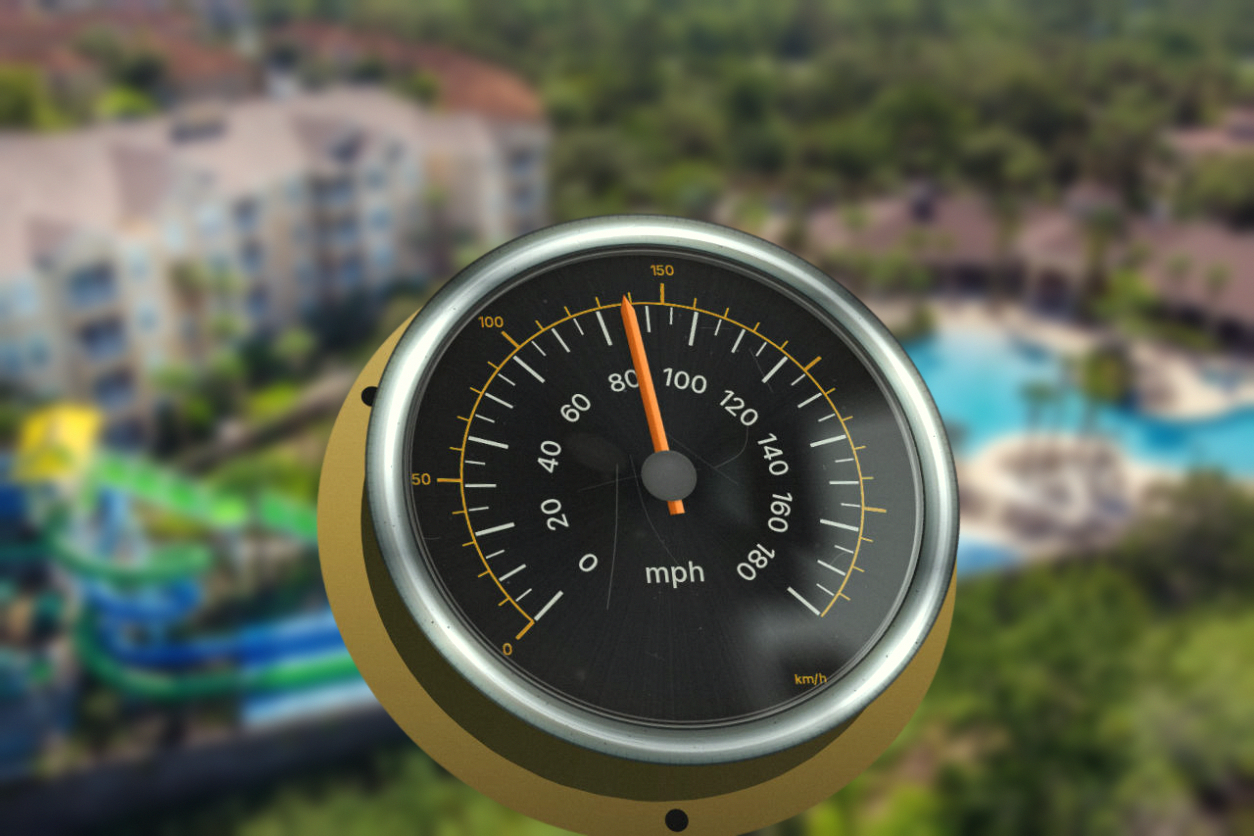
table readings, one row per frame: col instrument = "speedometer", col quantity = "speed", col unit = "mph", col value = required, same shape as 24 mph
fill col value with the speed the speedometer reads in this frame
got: 85 mph
